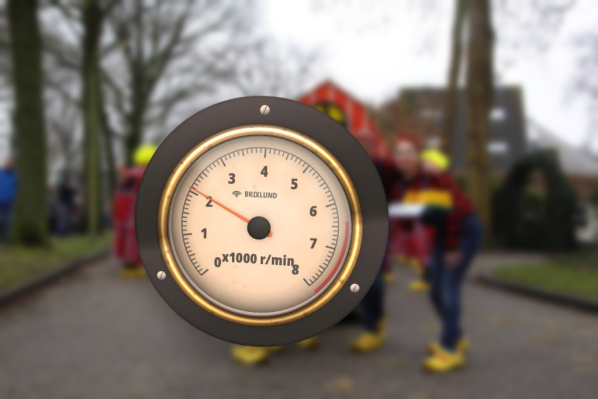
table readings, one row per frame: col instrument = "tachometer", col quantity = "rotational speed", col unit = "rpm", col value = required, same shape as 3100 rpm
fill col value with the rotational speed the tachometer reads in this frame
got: 2100 rpm
